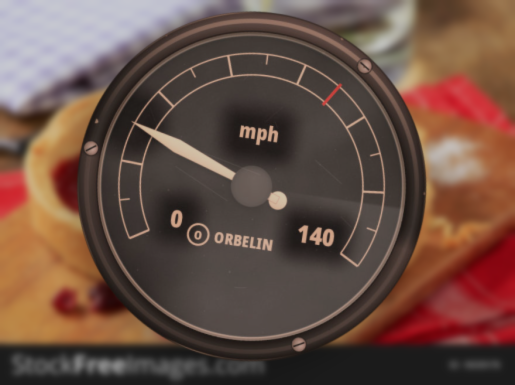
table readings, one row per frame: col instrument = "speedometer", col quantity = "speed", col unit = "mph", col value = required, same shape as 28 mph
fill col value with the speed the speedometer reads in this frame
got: 30 mph
